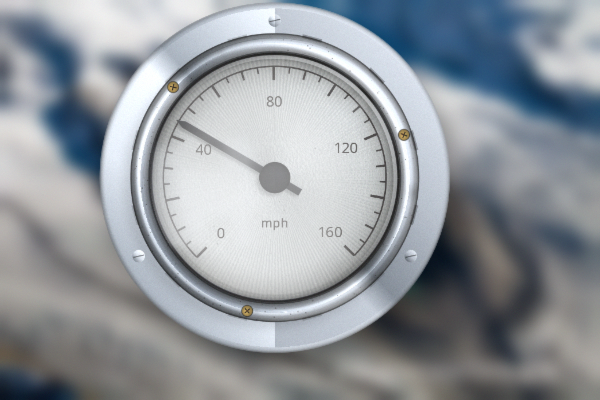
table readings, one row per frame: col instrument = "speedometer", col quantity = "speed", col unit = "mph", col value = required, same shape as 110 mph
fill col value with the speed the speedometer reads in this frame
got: 45 mph
